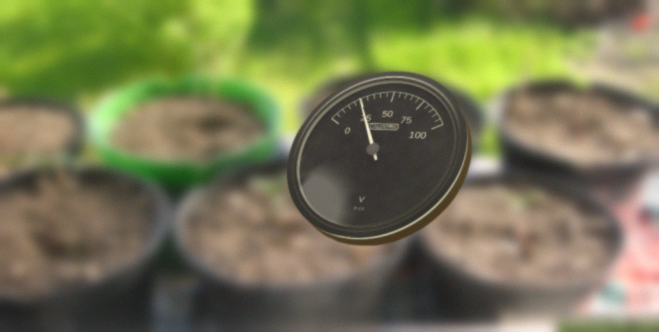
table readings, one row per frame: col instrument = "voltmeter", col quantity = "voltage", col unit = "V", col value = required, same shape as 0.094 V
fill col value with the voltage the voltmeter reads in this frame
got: 25 V
